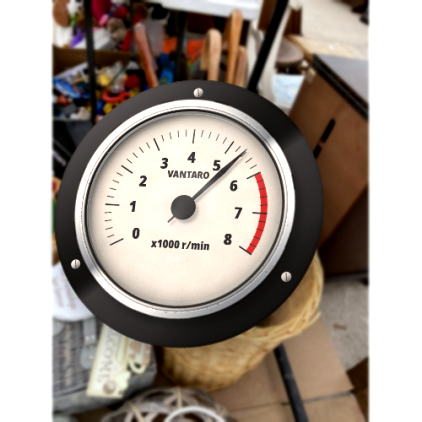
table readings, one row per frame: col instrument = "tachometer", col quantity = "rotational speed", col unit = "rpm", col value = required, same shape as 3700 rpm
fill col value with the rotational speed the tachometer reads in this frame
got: 5400 rpm
